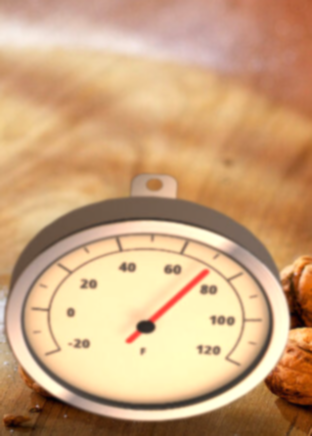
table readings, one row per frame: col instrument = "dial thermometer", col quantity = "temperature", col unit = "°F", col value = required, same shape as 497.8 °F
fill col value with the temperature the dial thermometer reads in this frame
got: 70 °F
